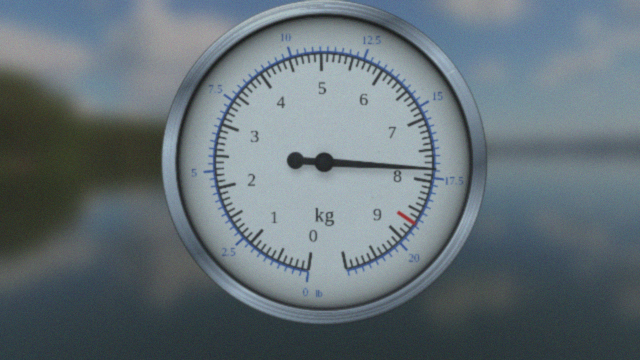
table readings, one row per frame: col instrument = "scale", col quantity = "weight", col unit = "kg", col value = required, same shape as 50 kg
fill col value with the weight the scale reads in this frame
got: 7.8 kg
